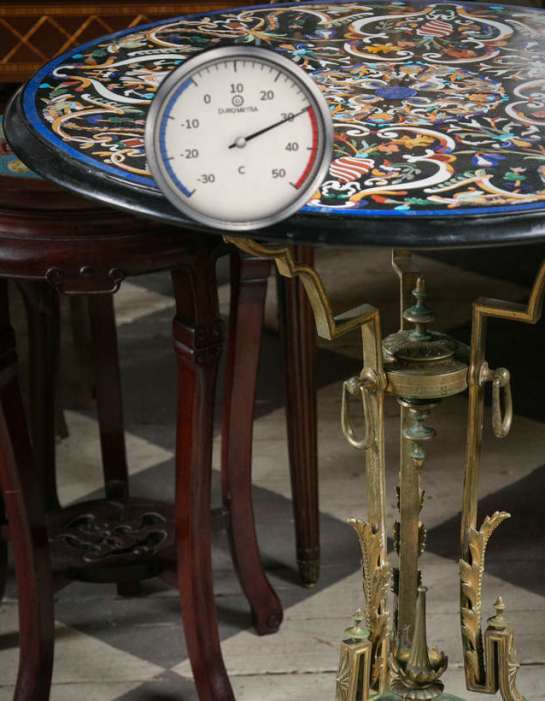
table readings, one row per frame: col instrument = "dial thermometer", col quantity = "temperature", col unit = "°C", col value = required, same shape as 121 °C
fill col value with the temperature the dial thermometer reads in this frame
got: 30 °C
